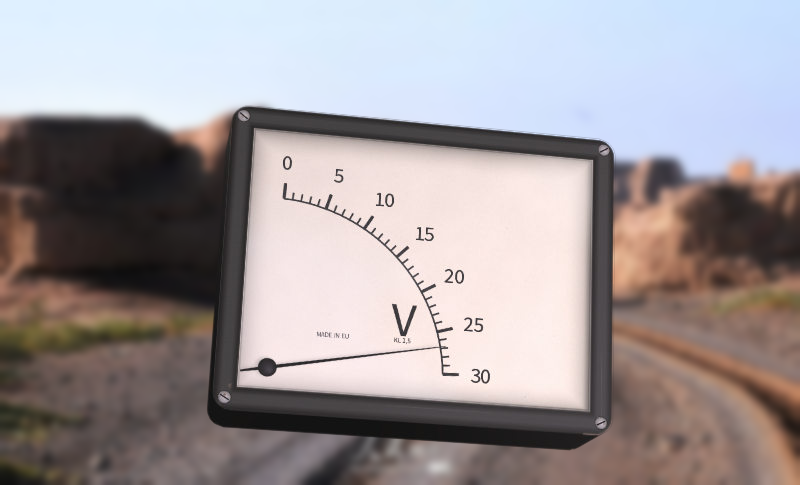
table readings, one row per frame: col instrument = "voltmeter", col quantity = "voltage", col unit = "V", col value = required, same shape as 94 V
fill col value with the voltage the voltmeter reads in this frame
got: 27 V
